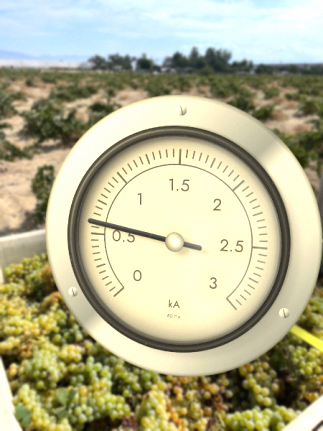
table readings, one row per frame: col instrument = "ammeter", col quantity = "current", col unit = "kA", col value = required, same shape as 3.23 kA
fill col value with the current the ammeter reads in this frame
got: 0.6 kA
